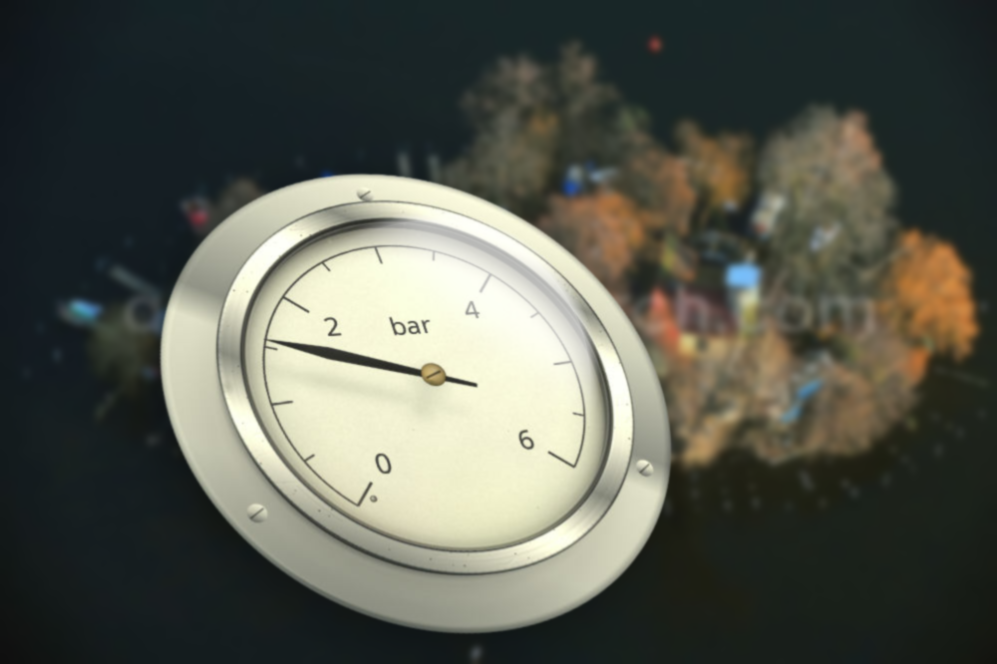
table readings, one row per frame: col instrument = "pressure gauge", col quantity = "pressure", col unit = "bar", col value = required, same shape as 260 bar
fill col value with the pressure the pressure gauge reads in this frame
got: 1.5 bar
